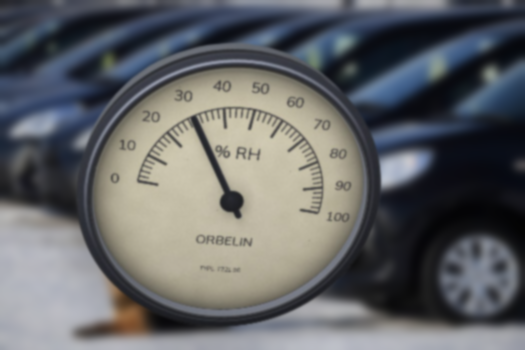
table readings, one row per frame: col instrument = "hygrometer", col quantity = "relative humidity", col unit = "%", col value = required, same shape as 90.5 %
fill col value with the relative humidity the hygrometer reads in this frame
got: 30 %
